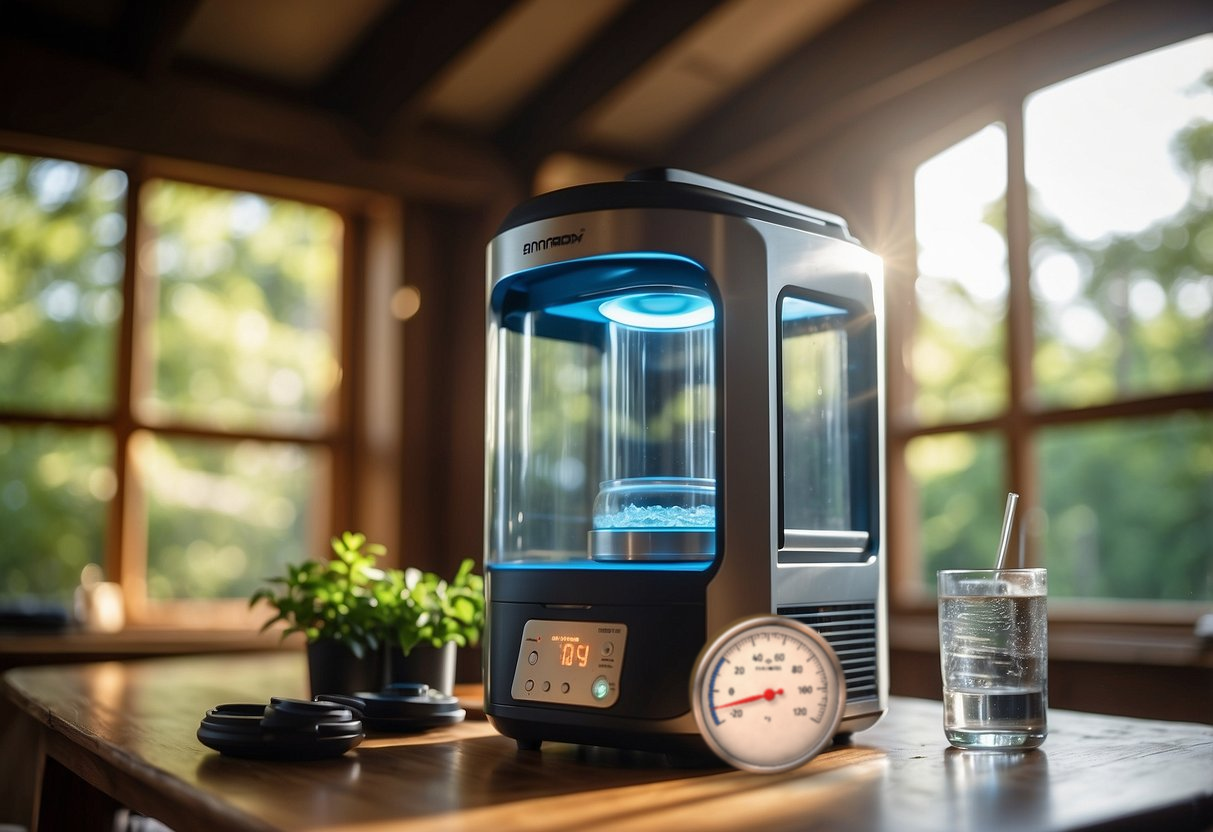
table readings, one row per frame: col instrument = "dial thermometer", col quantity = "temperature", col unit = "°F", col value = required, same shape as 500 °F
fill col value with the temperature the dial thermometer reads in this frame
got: -10 °F
